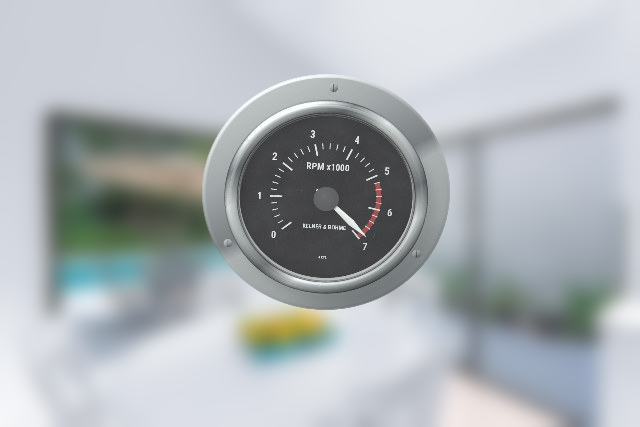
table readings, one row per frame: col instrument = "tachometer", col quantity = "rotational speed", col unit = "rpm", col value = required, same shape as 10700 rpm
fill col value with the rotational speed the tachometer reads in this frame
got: 6800 rpm
